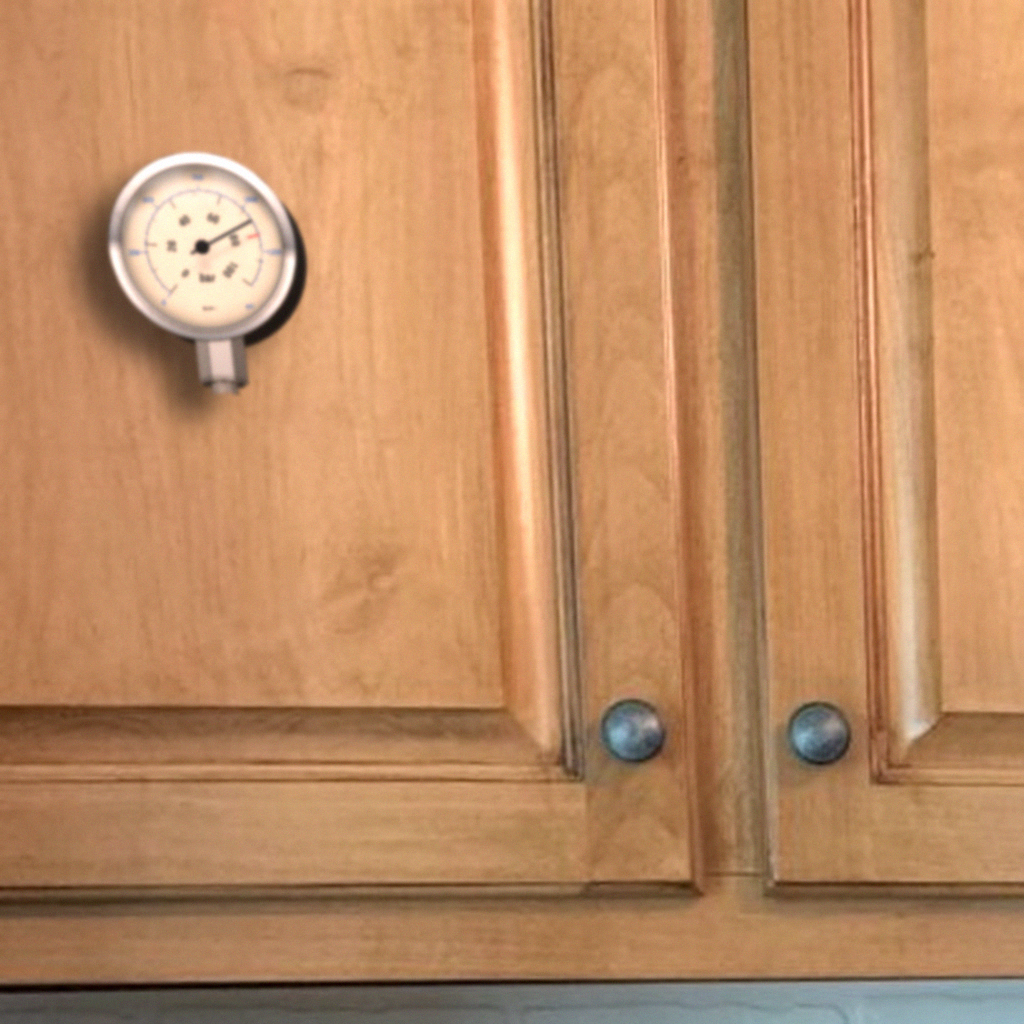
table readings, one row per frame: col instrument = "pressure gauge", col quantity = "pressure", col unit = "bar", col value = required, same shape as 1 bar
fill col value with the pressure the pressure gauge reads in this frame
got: 75 bar
